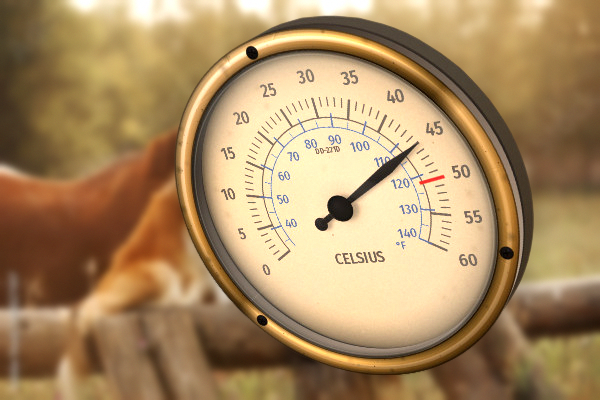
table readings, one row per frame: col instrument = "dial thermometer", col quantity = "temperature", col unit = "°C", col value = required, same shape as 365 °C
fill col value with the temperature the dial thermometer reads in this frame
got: 45 °C
